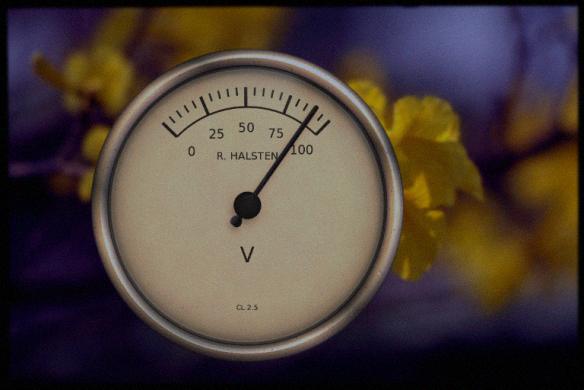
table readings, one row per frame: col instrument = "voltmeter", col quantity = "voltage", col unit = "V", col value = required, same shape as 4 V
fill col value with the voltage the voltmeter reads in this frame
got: 90 V
